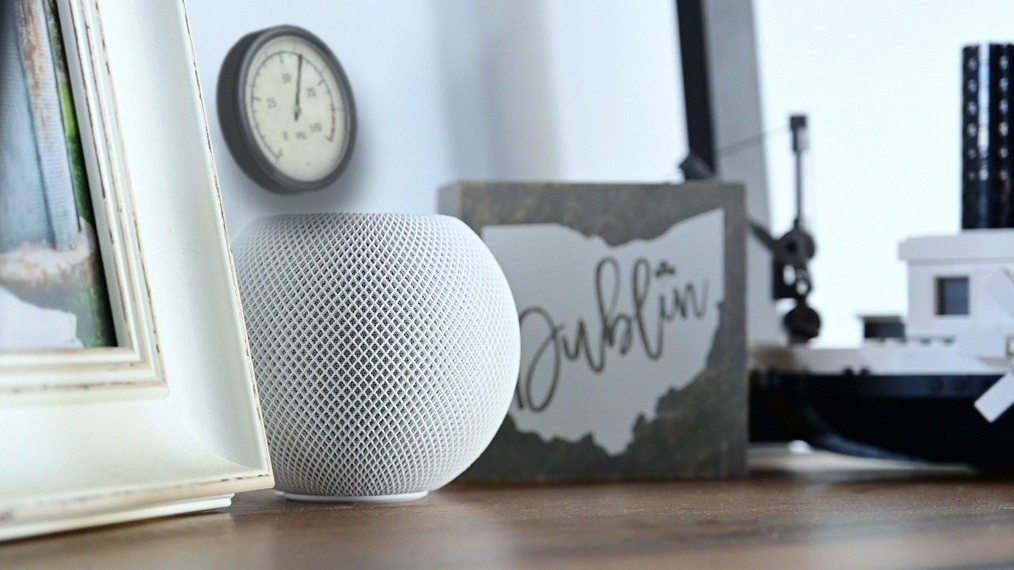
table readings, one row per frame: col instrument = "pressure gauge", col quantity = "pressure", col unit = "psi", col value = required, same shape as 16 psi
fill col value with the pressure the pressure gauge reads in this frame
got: 60 psi
